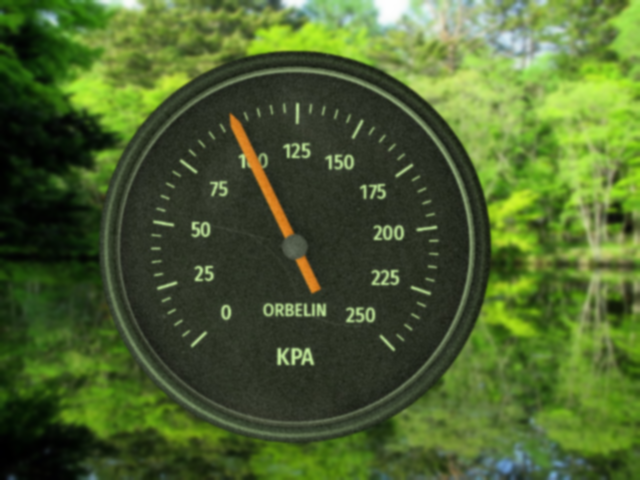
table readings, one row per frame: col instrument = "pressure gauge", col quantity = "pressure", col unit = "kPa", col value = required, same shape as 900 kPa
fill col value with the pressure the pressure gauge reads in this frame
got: 100 kPa
